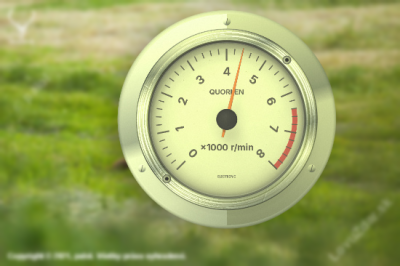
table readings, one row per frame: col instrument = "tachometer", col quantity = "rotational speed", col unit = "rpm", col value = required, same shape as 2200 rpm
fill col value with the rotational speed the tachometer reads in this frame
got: 4400 rpm
